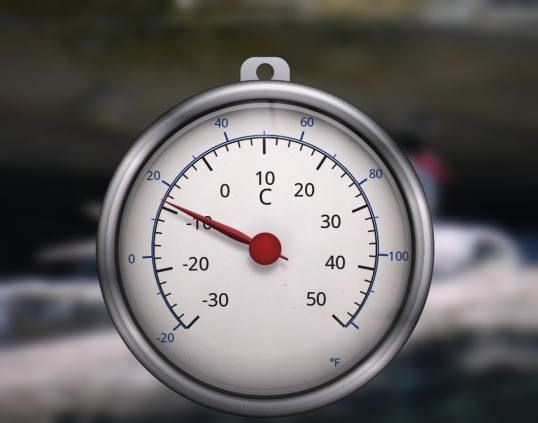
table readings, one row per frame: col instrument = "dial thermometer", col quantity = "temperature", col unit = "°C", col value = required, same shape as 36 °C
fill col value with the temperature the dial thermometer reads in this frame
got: -9 °C
